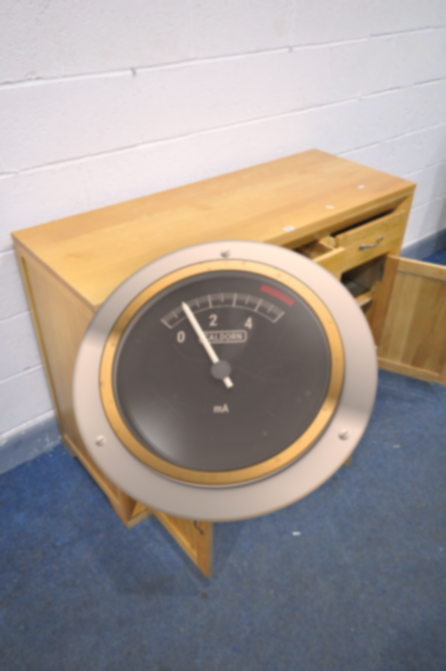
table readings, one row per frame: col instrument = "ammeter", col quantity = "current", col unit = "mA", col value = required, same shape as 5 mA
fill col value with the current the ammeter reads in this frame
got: 1 mA
